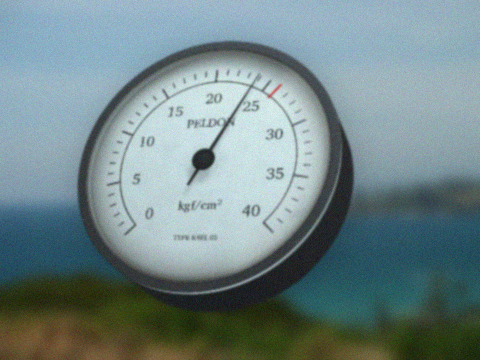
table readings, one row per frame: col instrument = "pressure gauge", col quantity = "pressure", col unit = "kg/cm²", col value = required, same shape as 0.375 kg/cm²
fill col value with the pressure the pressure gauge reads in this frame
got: 24 kg/cm²
